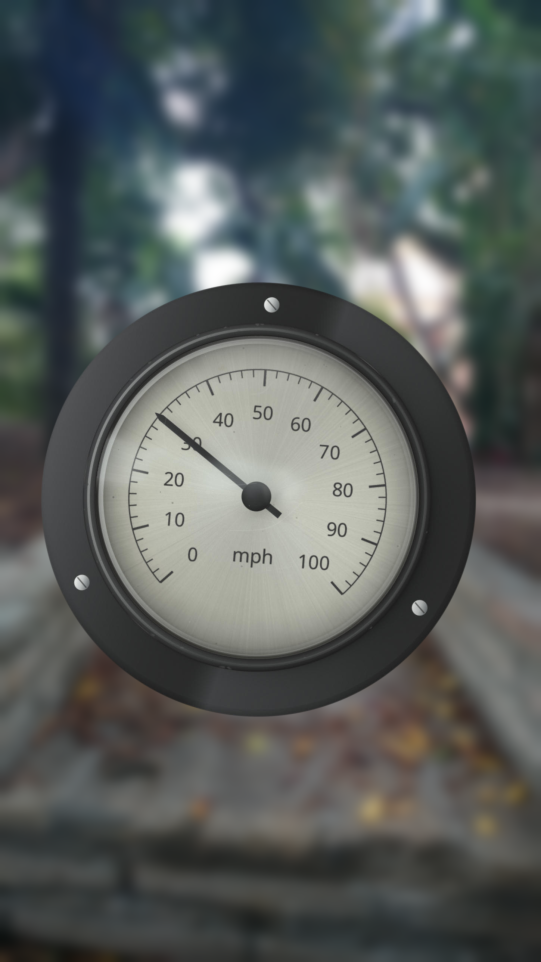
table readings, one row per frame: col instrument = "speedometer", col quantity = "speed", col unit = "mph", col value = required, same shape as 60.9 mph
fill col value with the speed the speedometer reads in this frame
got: 30 mph
